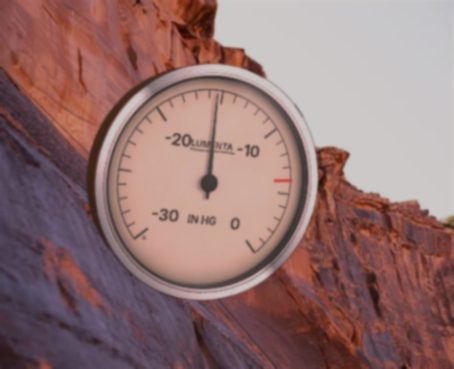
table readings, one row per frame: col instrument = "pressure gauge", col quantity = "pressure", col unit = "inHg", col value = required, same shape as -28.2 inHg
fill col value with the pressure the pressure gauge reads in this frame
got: -15.5 inHg
